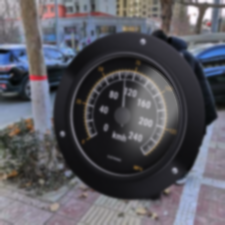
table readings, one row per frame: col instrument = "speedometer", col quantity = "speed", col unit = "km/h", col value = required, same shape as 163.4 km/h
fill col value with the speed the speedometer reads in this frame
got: 110 km/h
